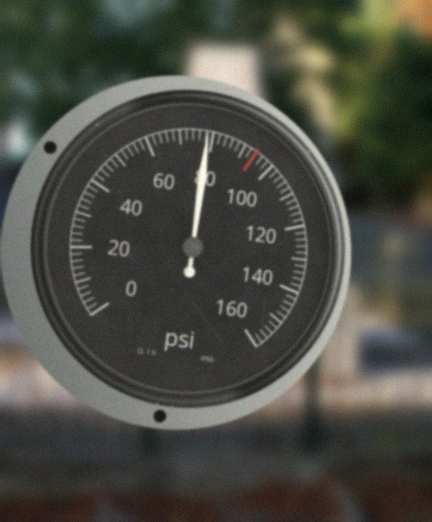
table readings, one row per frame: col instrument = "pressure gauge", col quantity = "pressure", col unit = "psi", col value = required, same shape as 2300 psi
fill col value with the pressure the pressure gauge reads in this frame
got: 78 psi
